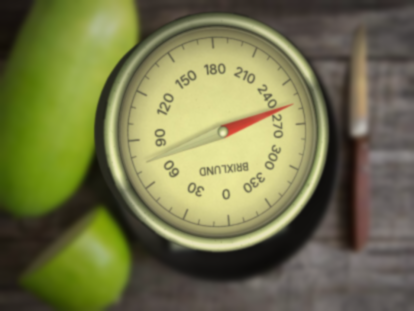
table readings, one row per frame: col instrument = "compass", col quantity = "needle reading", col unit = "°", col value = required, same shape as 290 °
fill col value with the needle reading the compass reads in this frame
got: 255 °
